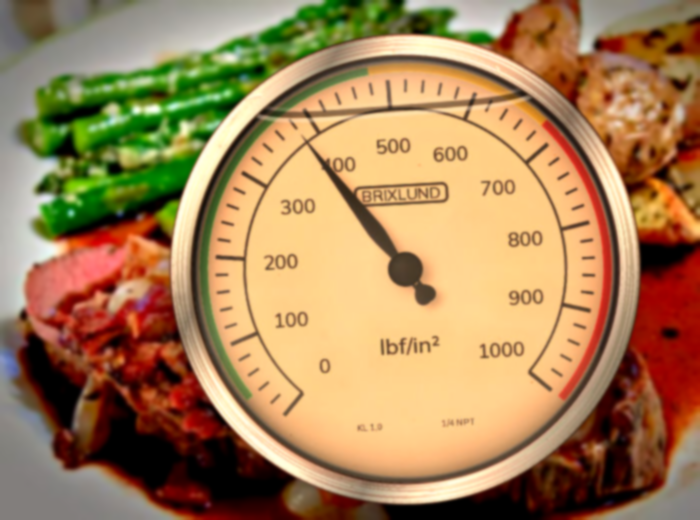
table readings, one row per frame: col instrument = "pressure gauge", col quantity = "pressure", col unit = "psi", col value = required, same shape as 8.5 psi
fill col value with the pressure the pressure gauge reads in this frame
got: 380 psi
